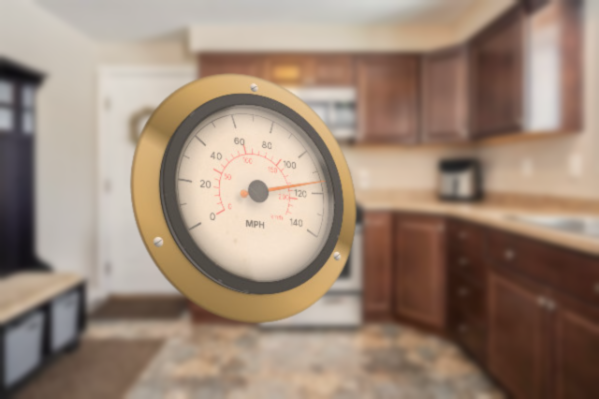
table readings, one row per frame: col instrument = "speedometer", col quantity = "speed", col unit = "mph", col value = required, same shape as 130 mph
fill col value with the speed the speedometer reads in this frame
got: 115 mph
